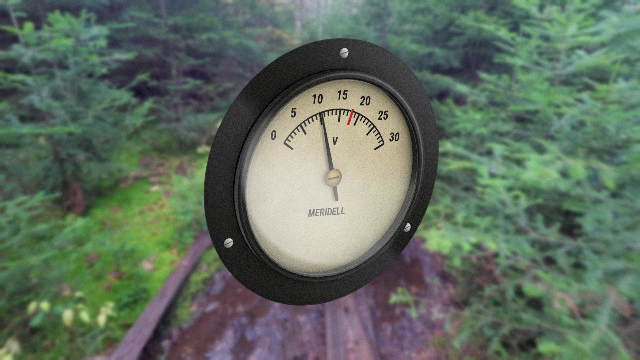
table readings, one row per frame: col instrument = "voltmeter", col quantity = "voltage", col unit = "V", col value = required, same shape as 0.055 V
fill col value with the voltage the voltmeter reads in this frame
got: 10 V
